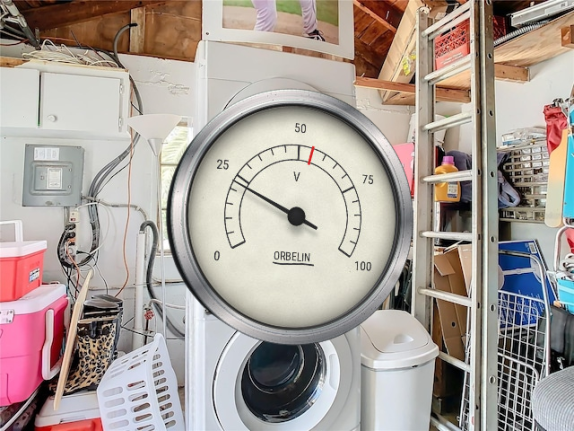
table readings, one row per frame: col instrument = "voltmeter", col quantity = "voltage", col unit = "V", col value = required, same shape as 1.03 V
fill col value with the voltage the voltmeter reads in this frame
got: 22.5 V
